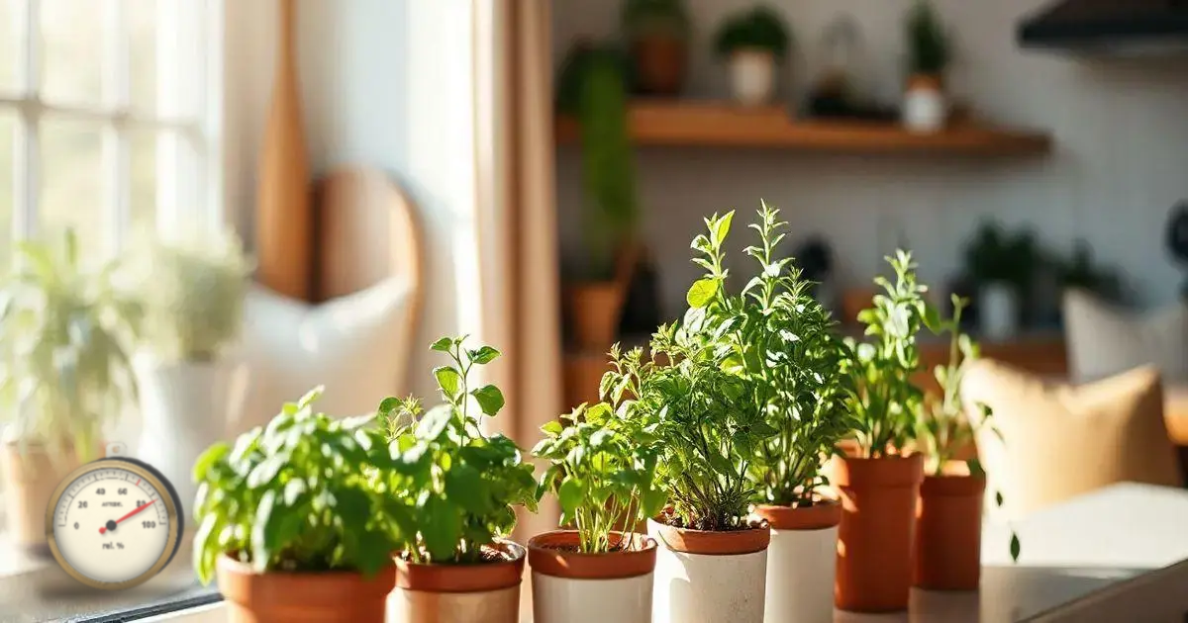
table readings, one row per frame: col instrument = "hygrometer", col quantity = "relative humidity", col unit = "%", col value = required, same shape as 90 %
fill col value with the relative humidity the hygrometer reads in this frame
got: 84 %
